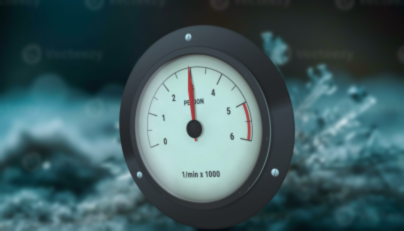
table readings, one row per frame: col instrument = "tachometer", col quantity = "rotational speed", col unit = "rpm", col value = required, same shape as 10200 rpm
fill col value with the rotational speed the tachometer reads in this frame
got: 3000 rpm
